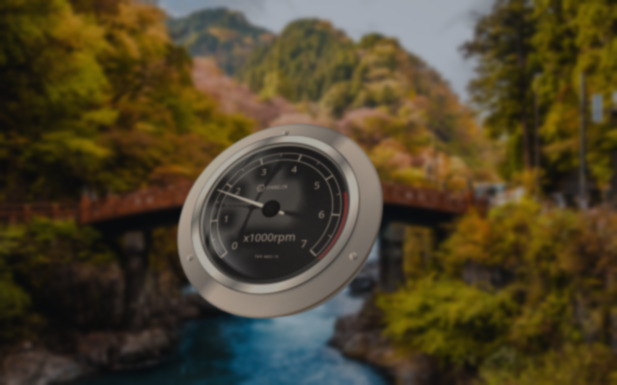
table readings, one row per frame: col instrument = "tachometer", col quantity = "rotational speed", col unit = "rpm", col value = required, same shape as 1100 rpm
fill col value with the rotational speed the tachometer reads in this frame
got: 1750 rpm
